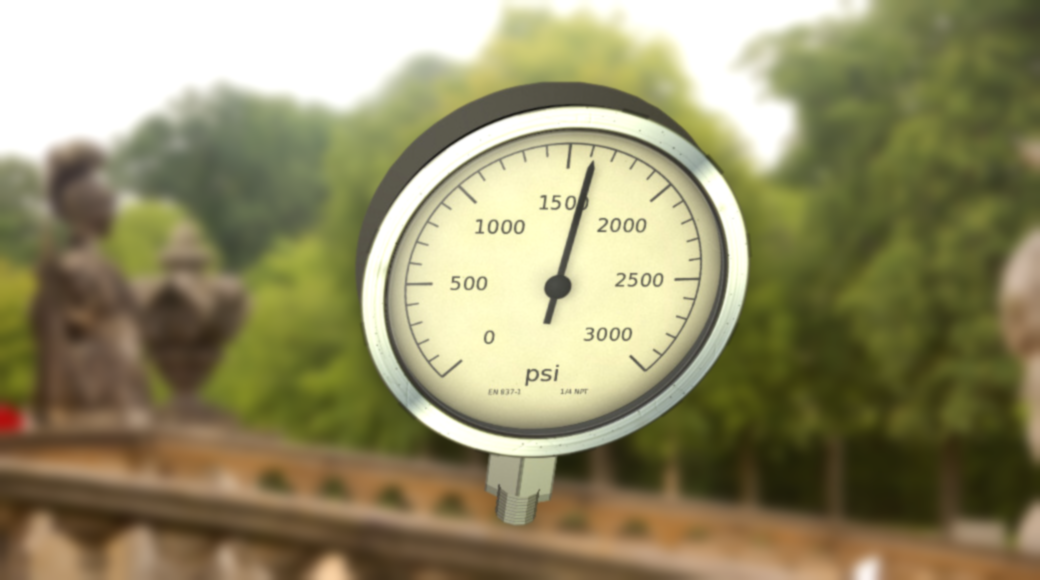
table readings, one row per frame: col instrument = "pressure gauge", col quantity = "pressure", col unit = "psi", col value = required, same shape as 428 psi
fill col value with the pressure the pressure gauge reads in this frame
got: 1600 psi
